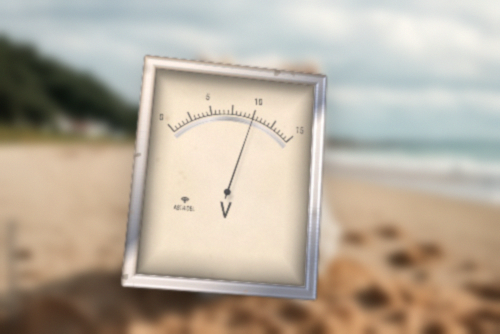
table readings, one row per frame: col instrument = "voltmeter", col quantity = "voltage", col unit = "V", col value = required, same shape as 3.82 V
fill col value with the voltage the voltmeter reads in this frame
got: 10 V
